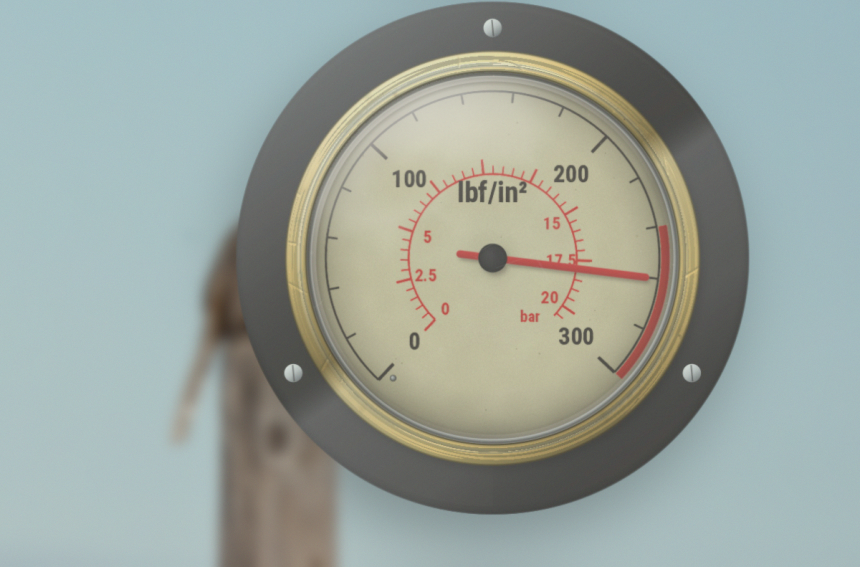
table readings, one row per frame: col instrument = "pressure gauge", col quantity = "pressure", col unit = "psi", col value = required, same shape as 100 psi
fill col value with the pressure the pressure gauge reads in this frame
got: 260 psi
